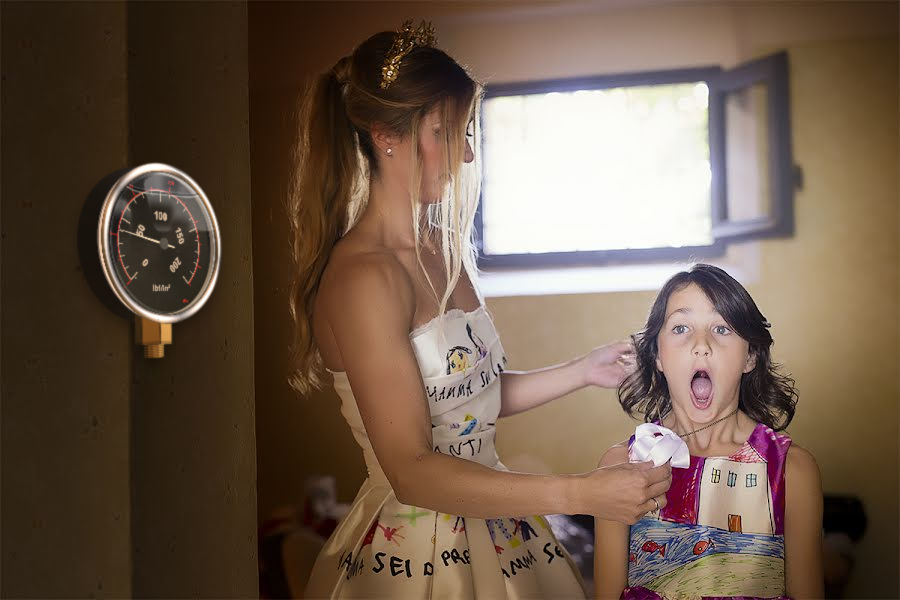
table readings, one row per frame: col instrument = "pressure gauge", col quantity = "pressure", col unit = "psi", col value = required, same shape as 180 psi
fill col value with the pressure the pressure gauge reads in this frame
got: 40 psi
